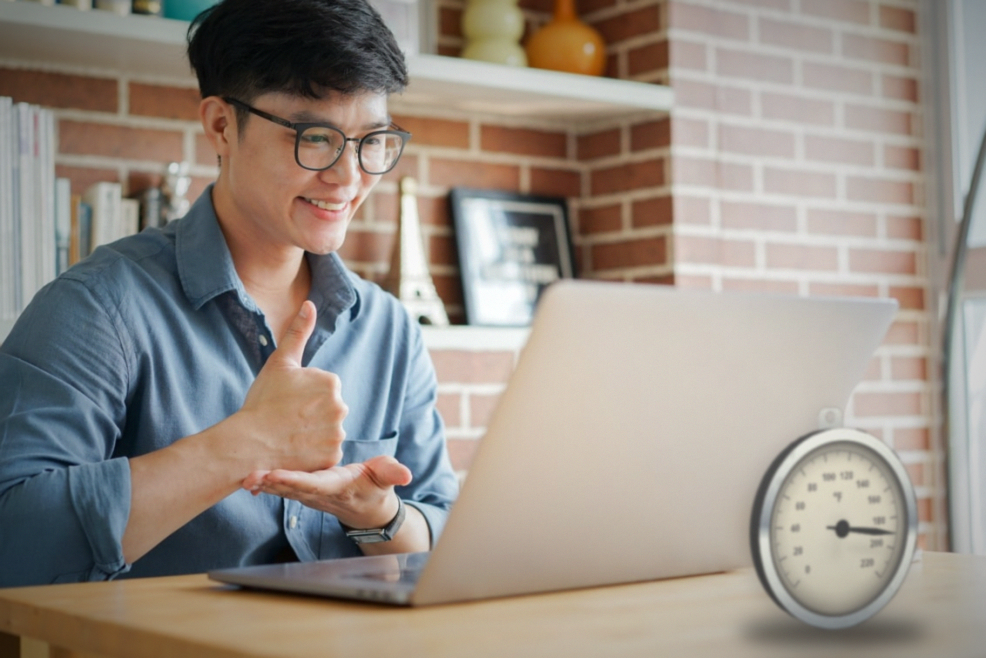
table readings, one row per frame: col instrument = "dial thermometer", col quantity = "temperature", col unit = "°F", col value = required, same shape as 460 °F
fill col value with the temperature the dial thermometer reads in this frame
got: 190 °F
